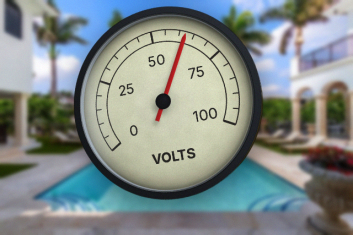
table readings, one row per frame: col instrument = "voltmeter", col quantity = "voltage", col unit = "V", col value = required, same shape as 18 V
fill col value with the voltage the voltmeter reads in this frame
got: 62.5 V
